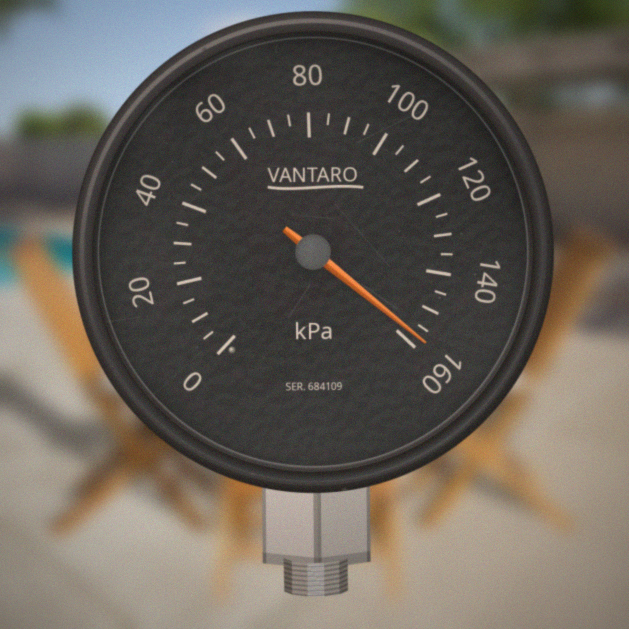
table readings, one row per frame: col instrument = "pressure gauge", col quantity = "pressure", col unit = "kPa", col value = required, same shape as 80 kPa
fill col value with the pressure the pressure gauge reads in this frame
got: 157.5 kPa
